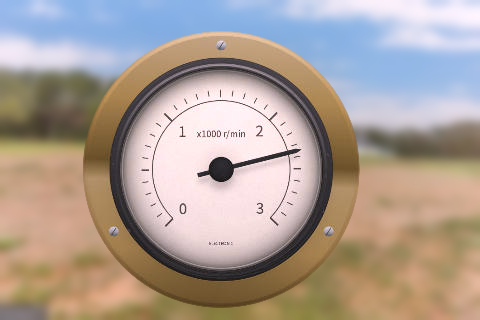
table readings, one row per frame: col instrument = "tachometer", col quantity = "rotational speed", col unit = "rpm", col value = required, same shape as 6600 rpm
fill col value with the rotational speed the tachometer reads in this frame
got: 2350 rpm
